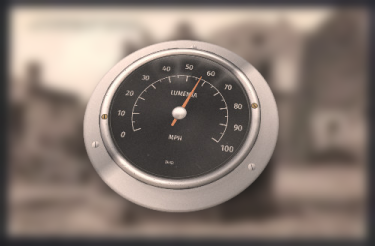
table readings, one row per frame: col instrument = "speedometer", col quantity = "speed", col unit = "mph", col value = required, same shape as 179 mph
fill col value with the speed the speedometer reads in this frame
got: 57.5 mph
